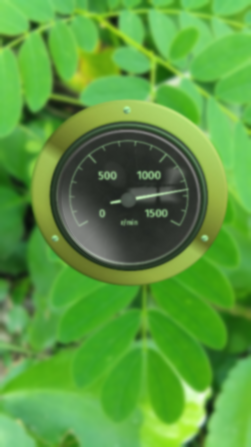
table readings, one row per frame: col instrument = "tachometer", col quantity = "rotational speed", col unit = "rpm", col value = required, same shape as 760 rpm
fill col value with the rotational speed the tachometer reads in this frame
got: 1250 rpm
